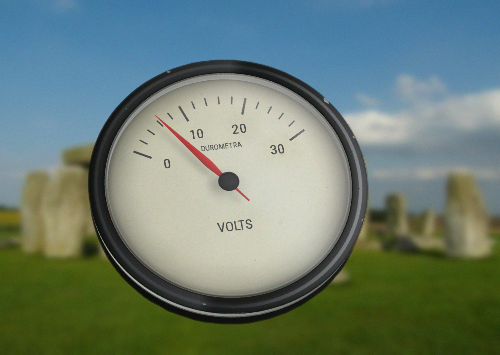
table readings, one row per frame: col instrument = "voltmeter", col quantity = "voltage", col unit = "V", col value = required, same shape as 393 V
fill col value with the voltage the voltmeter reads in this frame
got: 6 V
